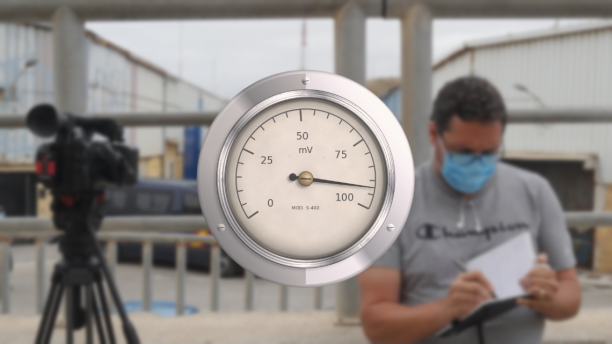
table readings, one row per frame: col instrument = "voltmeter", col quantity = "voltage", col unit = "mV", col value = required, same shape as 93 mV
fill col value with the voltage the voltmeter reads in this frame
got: 92.5 mV
